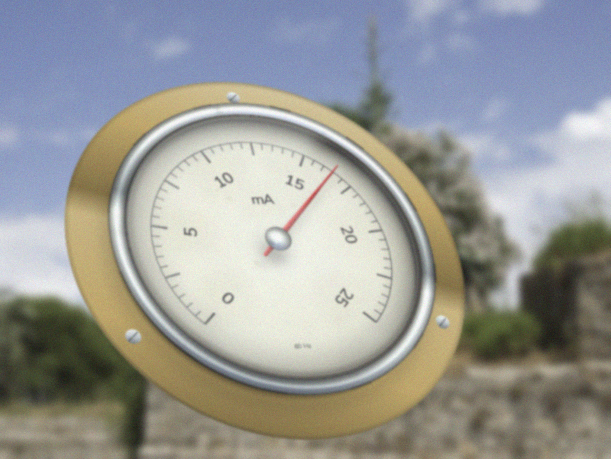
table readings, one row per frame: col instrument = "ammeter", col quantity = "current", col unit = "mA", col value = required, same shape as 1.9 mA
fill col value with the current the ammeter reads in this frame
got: 16.5 mA
